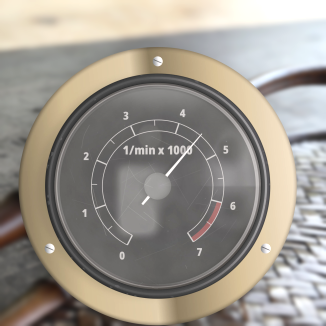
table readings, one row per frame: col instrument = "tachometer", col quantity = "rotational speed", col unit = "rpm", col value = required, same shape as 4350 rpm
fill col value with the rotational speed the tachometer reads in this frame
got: 4500 rpm
